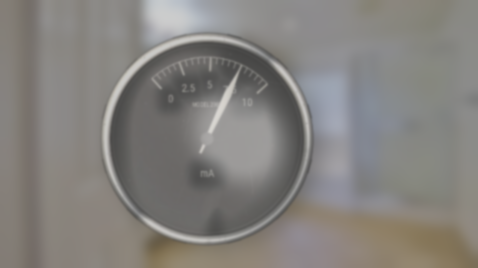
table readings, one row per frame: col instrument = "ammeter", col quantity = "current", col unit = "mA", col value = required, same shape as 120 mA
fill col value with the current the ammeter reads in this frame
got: 7.5 mA
